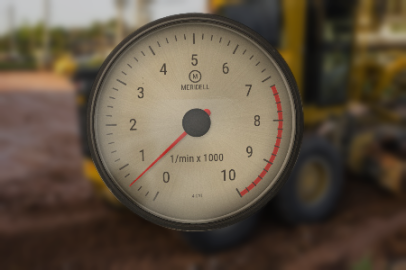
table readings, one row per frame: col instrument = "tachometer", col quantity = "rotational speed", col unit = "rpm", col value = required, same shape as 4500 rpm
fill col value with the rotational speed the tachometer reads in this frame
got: 600 rpm
